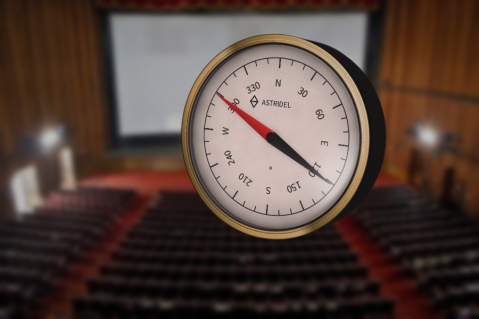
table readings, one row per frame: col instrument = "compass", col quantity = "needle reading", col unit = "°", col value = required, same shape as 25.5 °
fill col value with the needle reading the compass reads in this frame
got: 300 °
